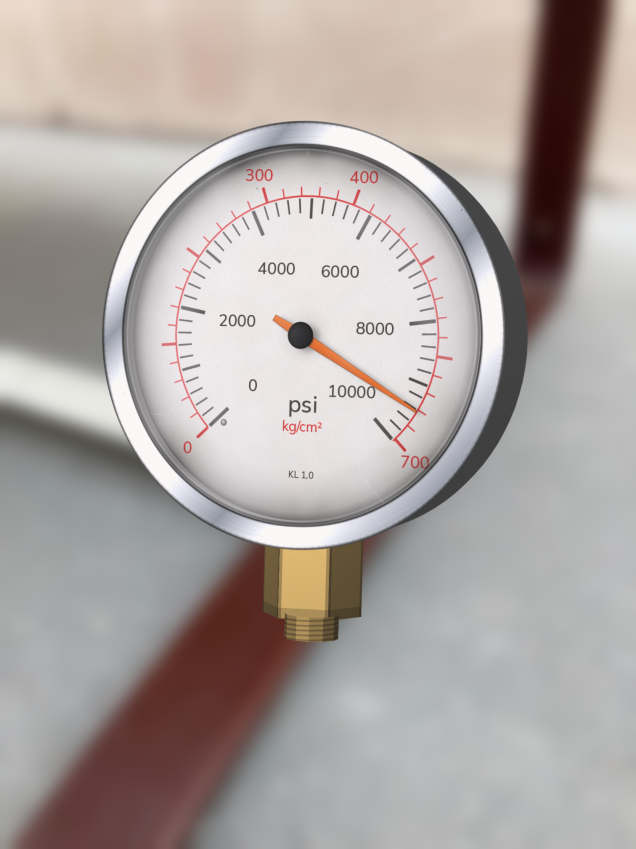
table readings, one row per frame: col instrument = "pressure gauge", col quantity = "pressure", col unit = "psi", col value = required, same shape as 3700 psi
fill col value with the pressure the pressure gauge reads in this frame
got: 9400 psi
